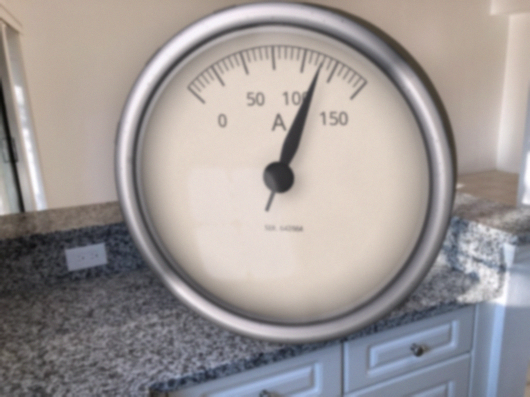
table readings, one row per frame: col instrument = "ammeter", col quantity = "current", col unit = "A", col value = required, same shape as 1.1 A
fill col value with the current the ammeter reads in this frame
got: 115 A
